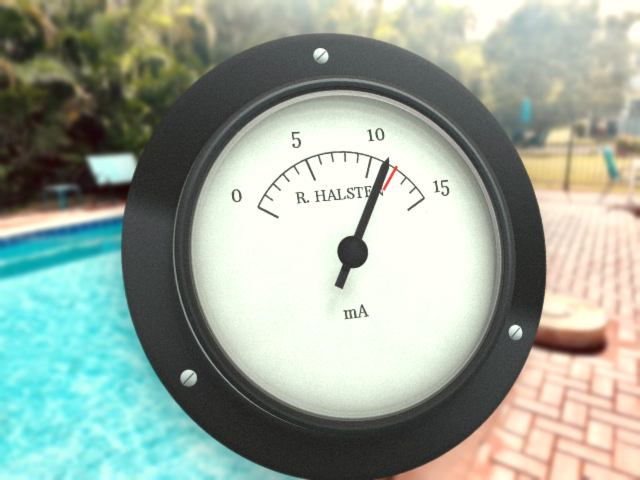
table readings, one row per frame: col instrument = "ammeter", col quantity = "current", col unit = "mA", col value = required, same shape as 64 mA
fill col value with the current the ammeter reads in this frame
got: 11 mA
